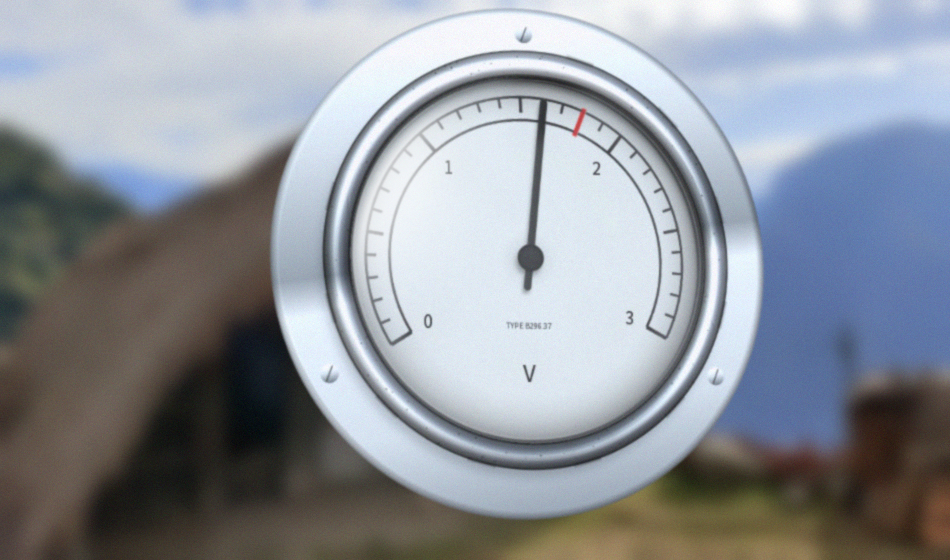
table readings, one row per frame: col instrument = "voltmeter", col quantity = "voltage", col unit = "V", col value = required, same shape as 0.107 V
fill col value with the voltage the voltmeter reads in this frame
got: 1.6 V
